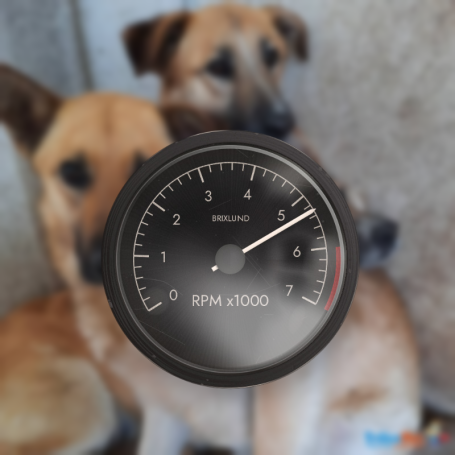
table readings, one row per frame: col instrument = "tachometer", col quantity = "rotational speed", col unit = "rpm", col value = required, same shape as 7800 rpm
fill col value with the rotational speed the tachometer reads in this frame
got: 5300 rpm
